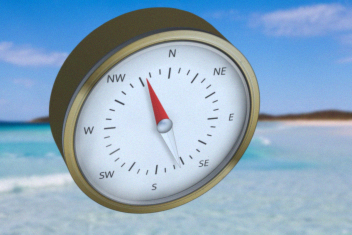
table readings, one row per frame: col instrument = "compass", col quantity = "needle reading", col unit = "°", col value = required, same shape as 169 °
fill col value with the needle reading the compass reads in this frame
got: 335 °
